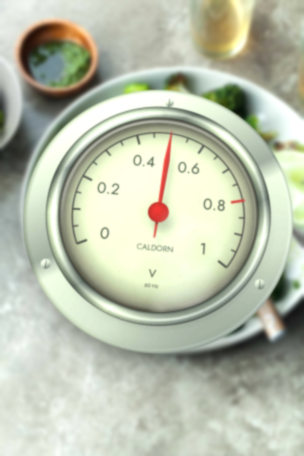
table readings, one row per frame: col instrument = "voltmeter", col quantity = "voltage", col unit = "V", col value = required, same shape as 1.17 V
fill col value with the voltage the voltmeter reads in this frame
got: 0.5 V
